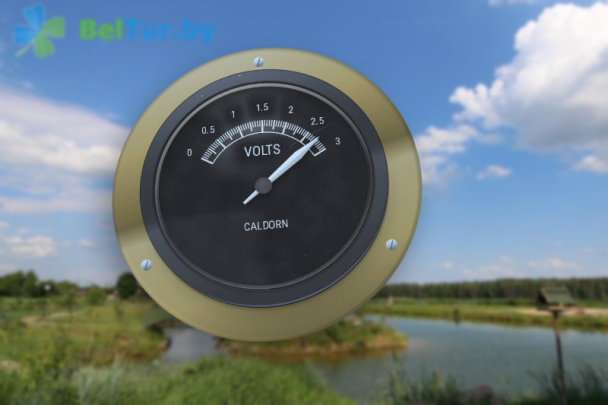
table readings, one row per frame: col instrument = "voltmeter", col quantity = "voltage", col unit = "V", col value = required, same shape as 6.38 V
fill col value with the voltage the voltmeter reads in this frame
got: 2.75 V
